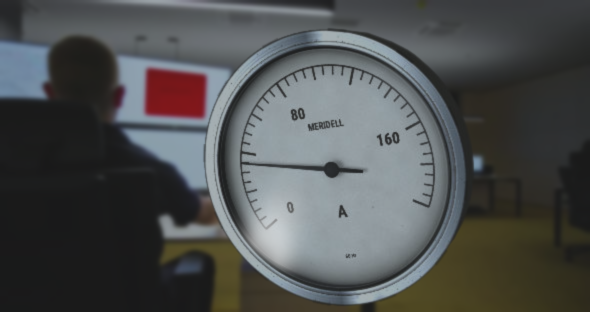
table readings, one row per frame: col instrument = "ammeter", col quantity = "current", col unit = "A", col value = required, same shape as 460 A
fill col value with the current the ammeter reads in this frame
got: 35 A
